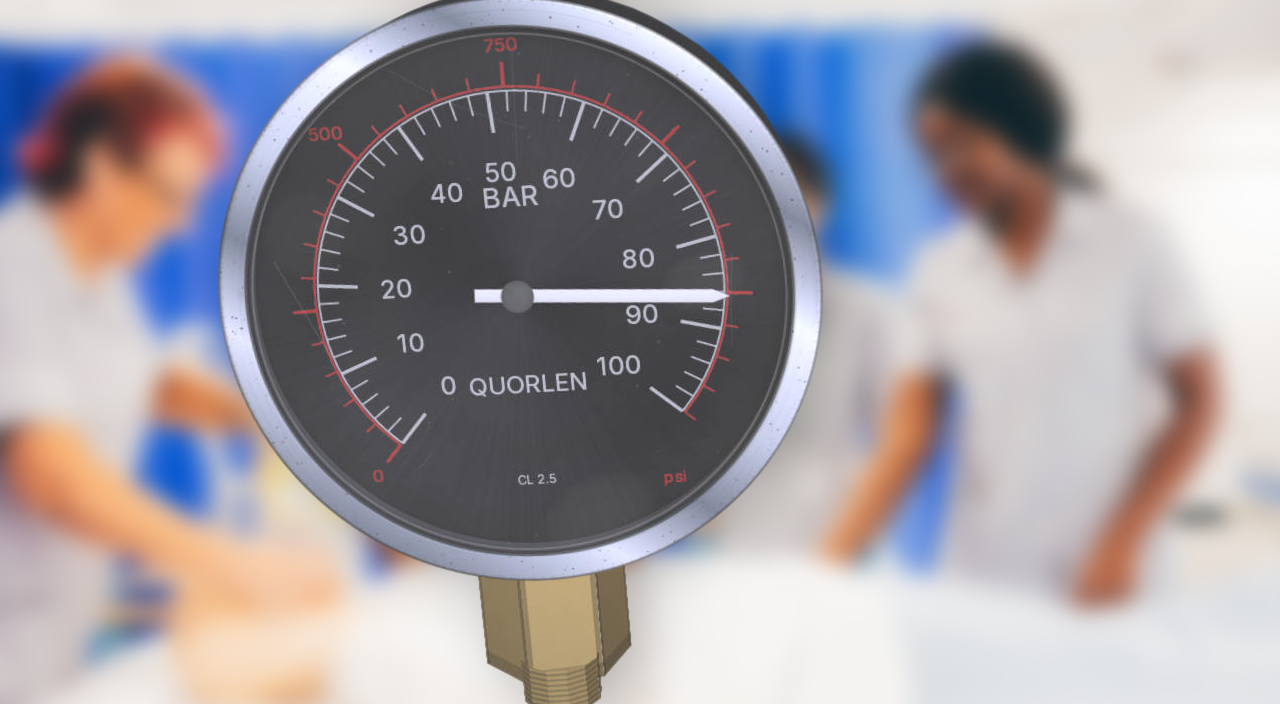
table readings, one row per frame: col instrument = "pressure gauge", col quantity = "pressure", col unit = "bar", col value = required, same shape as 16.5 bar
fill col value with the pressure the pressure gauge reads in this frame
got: 86 bar
